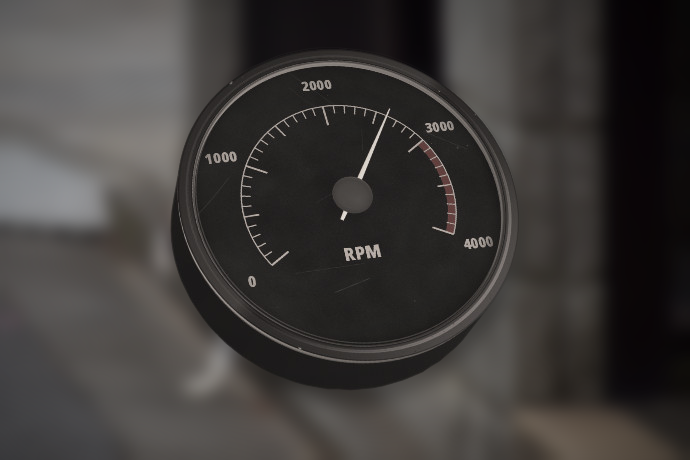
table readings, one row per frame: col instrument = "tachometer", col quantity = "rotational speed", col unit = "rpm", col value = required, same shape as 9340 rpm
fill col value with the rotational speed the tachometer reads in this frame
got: 2600 rpm
